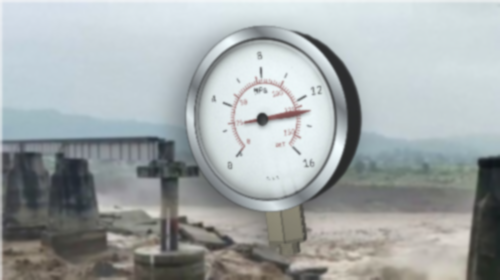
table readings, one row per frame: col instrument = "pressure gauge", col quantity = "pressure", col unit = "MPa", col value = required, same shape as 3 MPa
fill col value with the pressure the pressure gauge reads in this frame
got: 13 MPa
